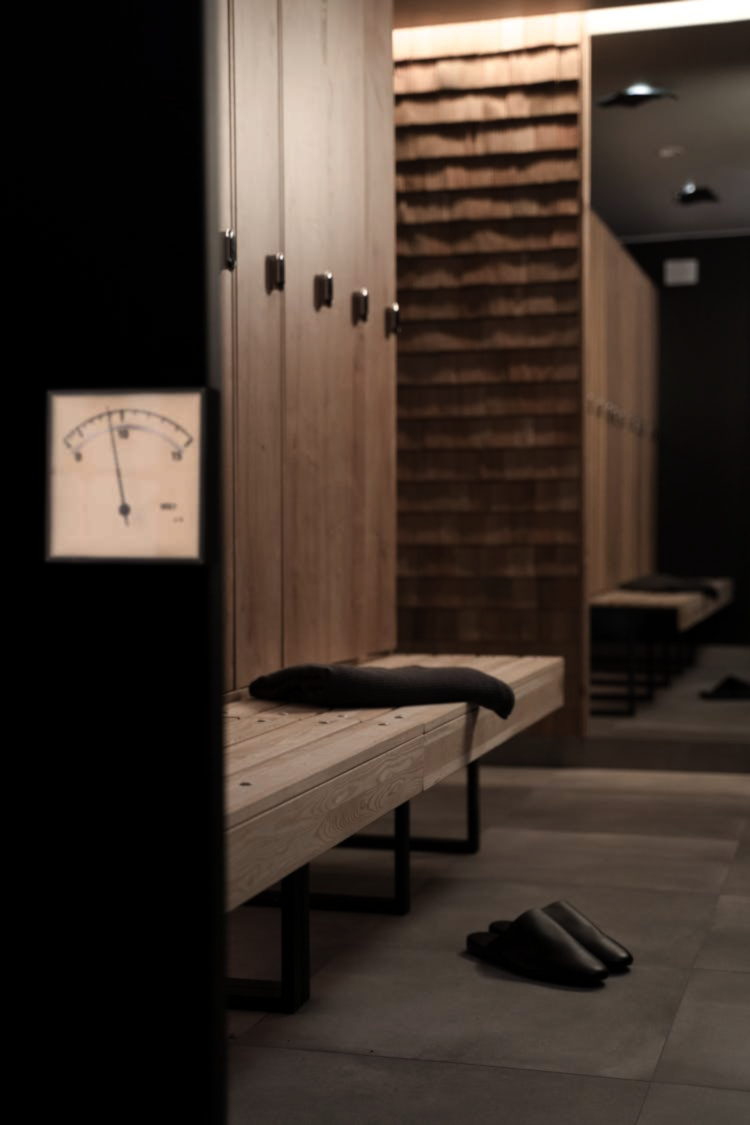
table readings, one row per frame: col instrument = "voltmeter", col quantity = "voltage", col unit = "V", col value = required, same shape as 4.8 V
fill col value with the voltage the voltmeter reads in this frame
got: 9 V
